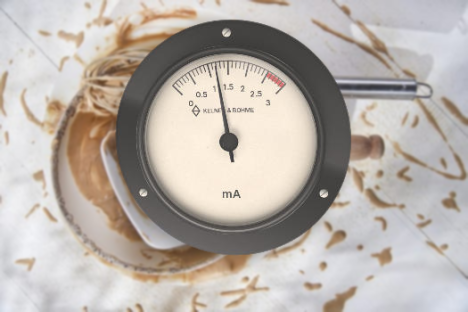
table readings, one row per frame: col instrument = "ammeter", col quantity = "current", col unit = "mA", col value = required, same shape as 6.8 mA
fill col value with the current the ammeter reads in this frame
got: 1.2 mA
